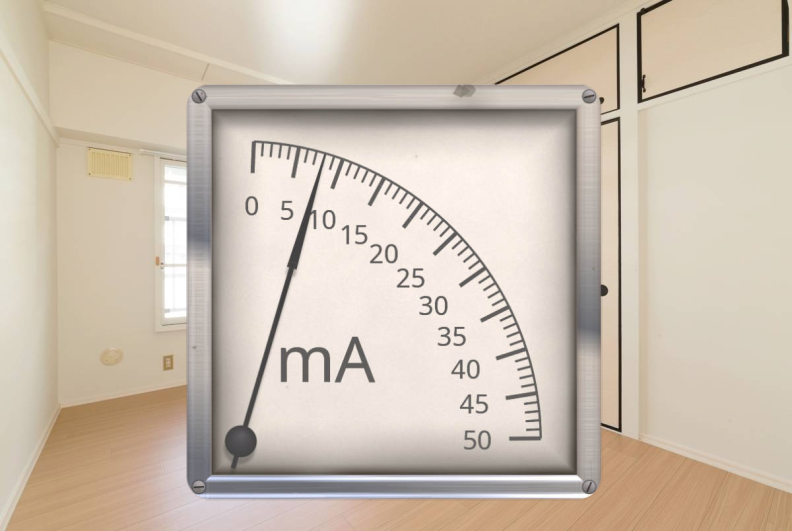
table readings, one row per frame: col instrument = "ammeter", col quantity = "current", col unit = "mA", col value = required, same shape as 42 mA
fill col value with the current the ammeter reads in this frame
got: 8 mA
